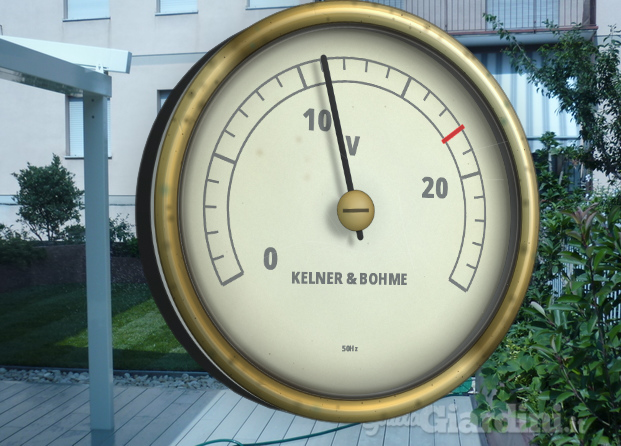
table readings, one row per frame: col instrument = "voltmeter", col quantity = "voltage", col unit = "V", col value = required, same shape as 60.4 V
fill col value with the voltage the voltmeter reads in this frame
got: 11 V
